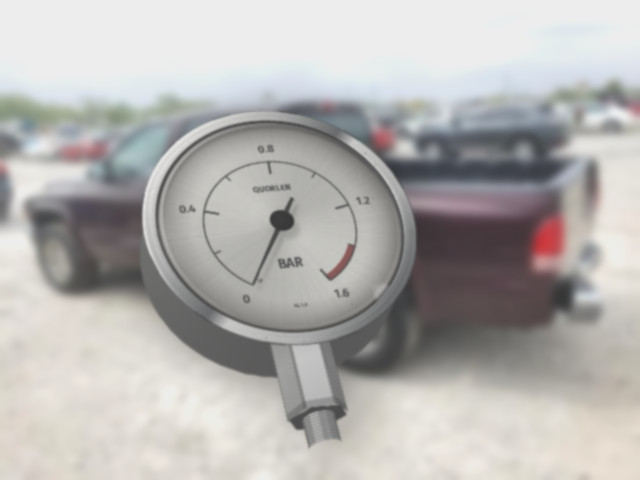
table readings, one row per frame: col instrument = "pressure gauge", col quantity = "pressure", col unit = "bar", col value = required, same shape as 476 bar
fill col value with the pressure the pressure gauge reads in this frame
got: 0 bar
